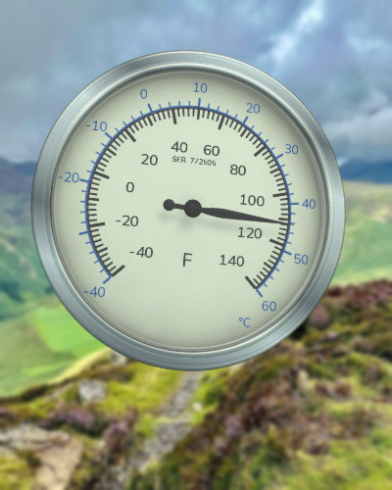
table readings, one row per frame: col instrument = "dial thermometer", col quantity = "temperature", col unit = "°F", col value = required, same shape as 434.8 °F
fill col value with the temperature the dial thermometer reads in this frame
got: 112 °F
